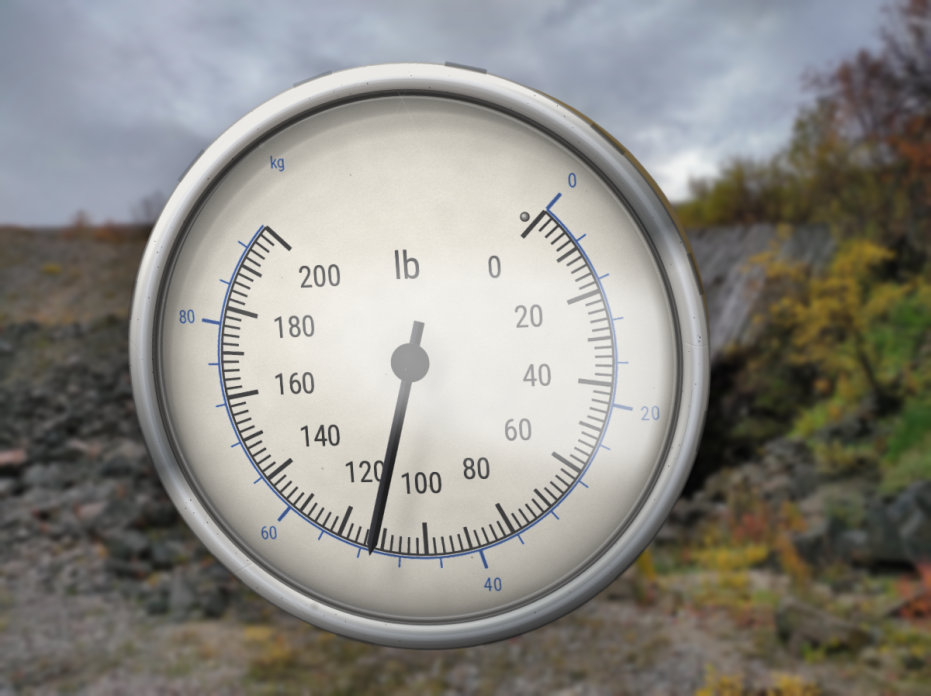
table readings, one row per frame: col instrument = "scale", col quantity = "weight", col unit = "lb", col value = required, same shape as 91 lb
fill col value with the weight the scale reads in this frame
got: 112 lb
